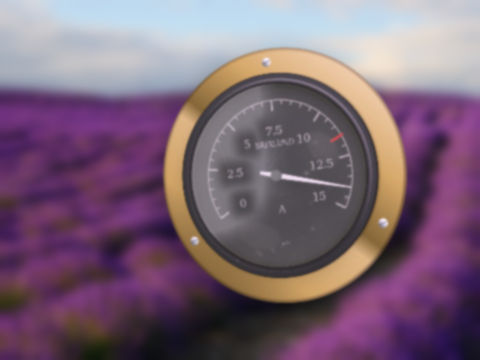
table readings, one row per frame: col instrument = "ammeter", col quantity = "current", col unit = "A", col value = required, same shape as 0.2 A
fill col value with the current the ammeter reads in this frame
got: 14 A
